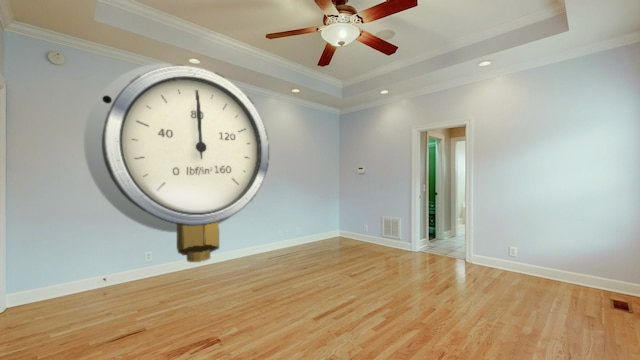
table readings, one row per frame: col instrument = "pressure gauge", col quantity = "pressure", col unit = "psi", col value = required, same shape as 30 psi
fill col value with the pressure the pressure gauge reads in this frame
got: 80 psi
